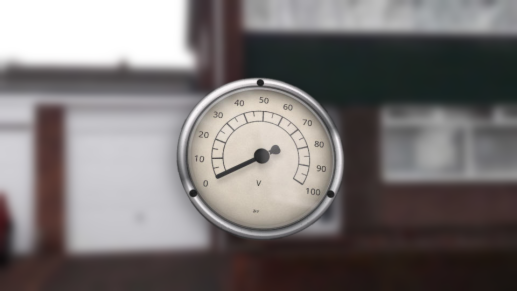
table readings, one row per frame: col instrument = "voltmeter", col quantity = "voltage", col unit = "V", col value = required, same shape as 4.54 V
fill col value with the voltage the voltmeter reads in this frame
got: 0 V
